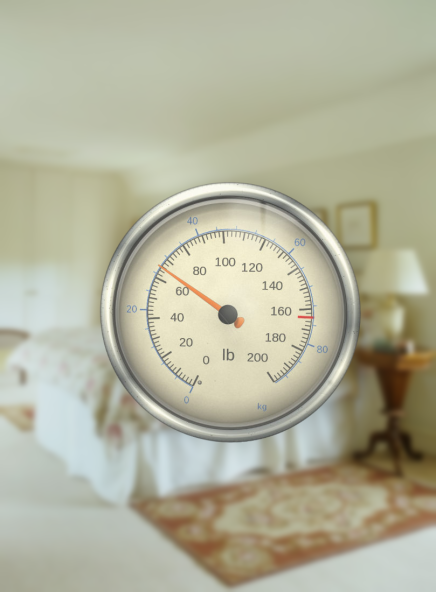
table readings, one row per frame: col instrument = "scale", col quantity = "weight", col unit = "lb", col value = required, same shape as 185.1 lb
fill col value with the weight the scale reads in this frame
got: 66 lb
